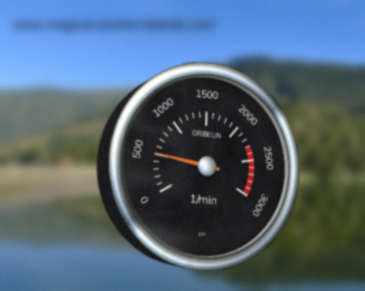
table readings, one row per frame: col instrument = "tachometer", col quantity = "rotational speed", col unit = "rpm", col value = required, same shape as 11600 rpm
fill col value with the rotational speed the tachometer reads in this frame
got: 500 rpm
